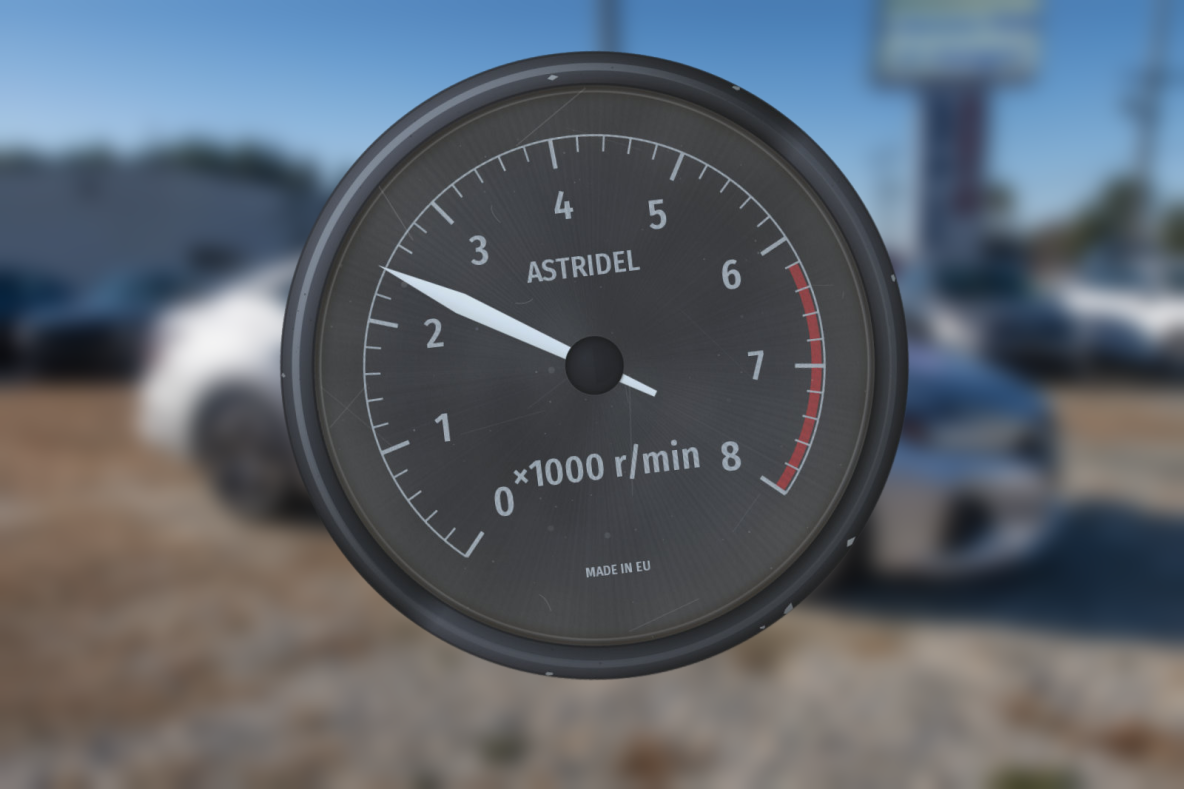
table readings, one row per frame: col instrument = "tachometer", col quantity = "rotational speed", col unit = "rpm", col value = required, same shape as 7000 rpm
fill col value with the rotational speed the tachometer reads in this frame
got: 2400 rpm
